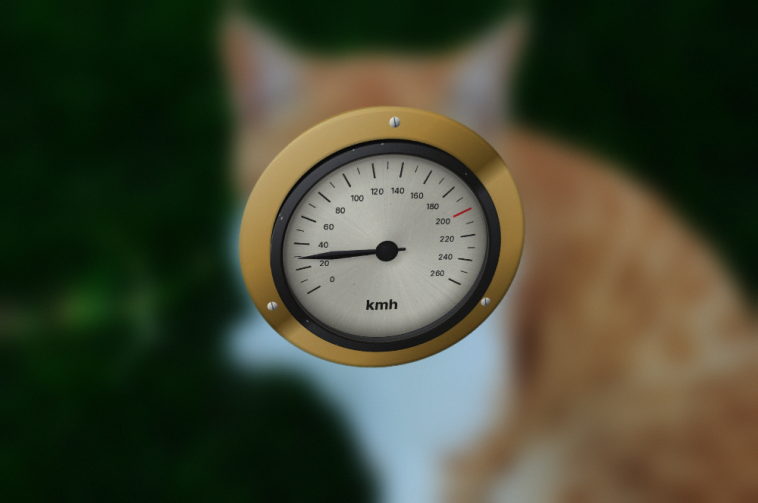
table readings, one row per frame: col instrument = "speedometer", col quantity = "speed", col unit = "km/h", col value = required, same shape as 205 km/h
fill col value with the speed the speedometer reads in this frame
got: 30 km/h
